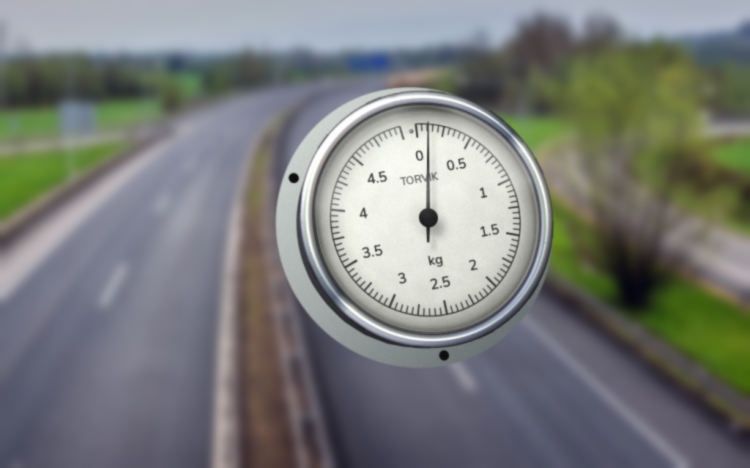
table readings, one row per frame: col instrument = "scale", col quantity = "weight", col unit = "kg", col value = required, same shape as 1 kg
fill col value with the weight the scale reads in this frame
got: 0.1 kg
